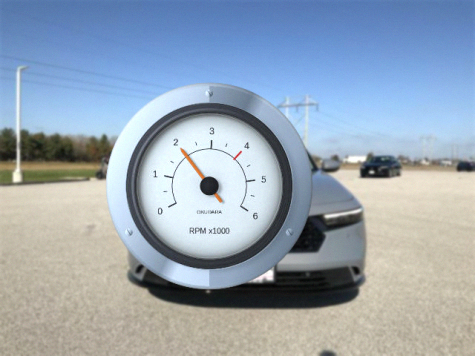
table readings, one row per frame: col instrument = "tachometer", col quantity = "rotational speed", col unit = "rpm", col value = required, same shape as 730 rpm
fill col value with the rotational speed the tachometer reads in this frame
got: 2000 rpm
